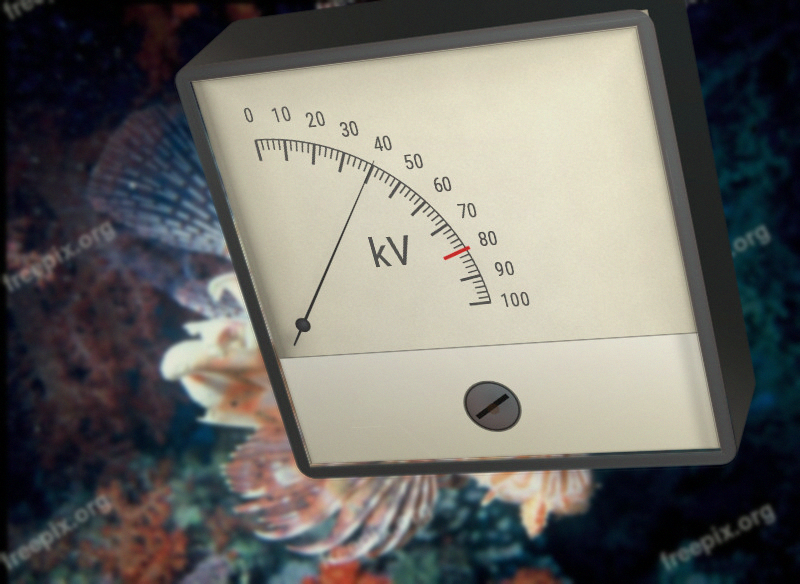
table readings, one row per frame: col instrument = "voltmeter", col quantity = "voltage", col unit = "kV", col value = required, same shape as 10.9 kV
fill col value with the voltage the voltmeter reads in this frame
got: 40 kV
